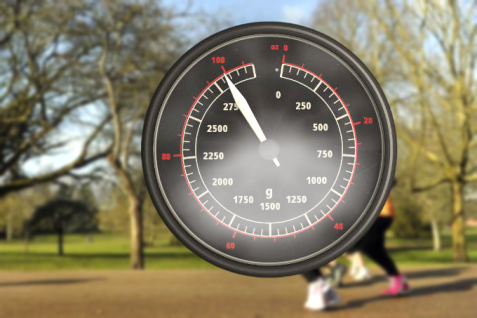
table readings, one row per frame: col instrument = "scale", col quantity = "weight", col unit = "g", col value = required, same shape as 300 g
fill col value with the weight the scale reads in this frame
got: 2825 g
